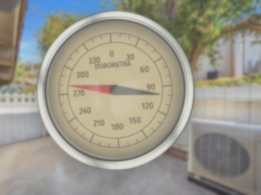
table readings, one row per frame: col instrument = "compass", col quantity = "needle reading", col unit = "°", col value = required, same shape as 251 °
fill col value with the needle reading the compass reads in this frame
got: 280 °
